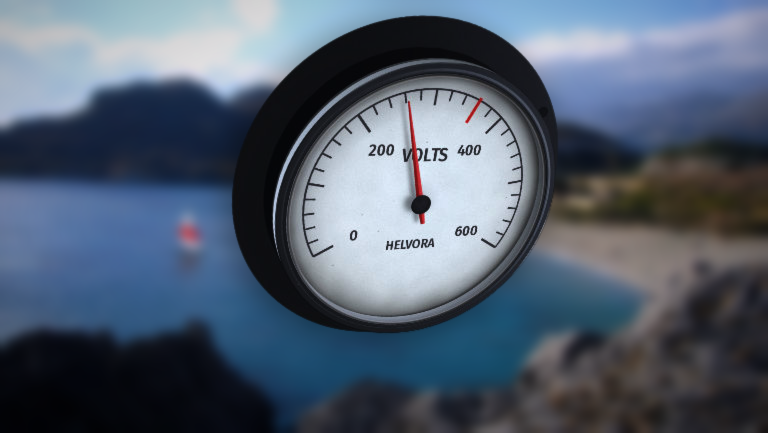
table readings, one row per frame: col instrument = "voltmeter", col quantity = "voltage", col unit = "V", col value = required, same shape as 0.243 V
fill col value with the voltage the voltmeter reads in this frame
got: 260 V
